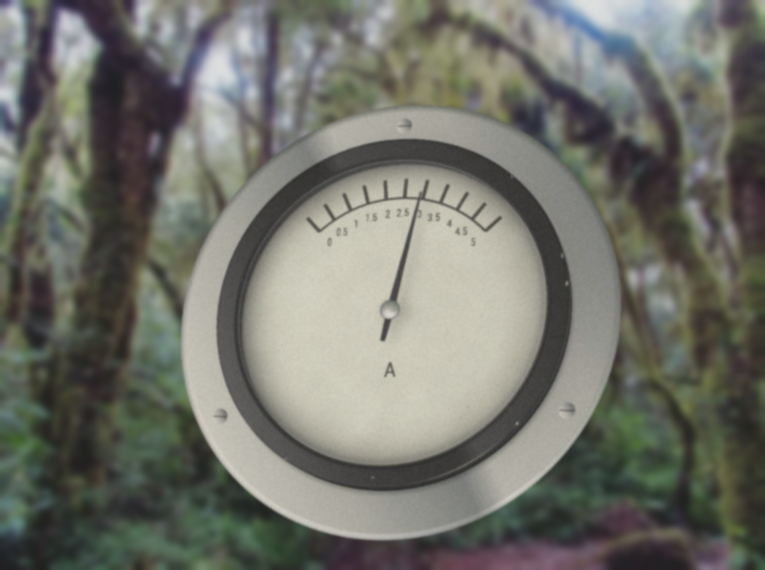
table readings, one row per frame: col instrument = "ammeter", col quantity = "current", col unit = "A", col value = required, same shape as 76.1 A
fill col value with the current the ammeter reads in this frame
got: 3 A
